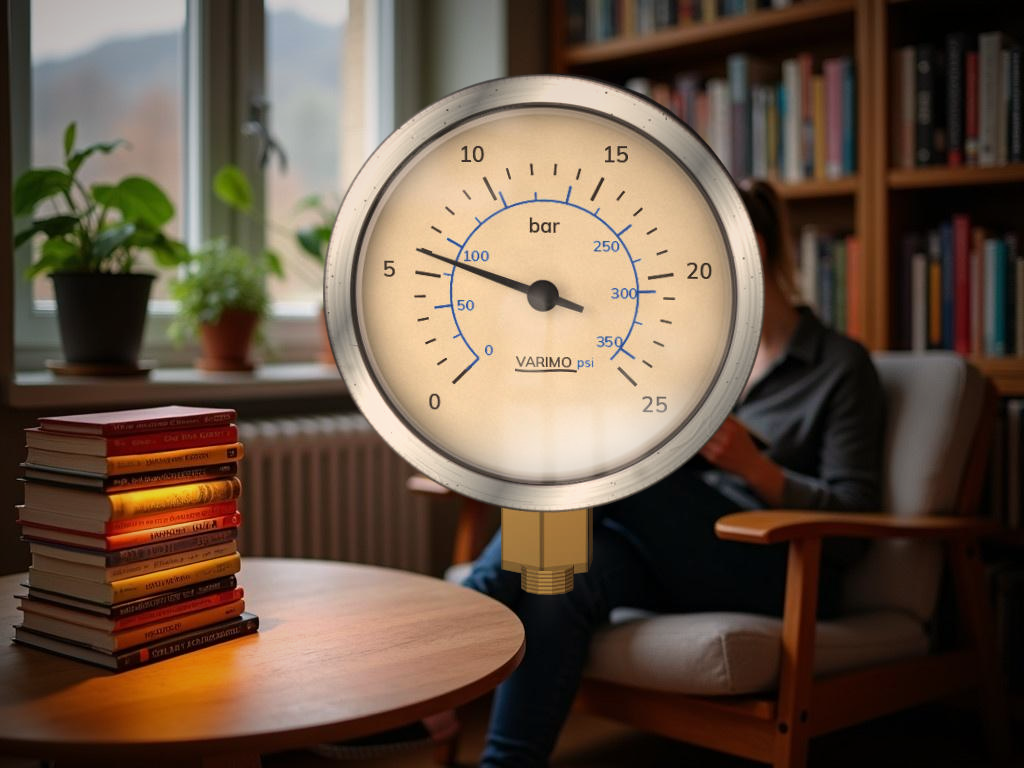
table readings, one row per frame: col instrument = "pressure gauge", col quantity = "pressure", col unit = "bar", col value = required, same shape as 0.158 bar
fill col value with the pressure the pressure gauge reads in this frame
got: 6 bar
